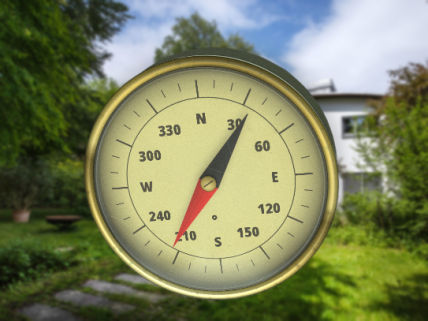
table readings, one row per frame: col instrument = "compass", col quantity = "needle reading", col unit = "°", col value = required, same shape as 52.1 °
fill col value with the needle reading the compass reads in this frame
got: 215 °
